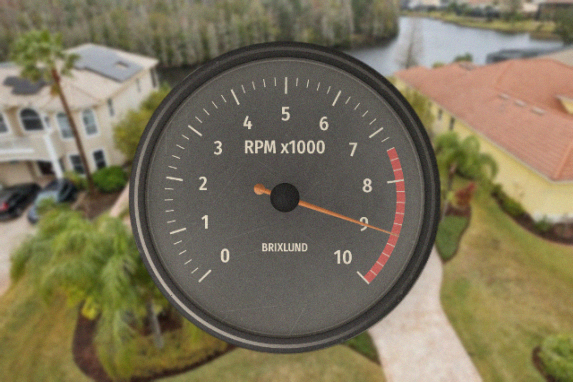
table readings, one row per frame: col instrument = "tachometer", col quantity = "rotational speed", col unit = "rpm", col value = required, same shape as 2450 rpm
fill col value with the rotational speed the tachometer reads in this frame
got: 9000 rpm
